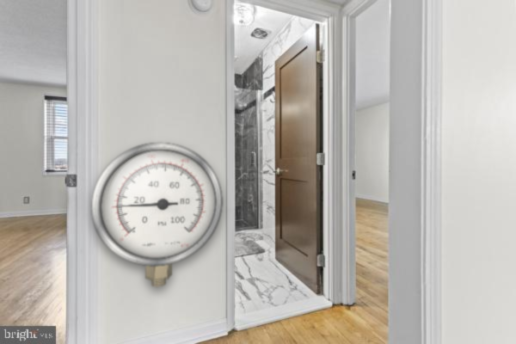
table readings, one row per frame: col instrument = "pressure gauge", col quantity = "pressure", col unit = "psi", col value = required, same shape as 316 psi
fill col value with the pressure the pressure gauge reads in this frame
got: 15 psi
